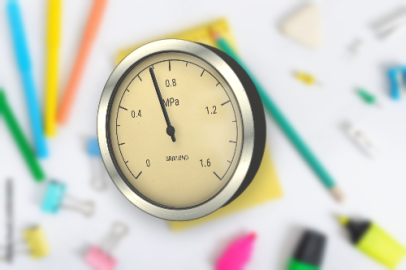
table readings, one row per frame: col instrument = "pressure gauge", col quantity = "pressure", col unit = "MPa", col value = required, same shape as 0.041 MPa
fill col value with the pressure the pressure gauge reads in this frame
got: 0.7 MPa
